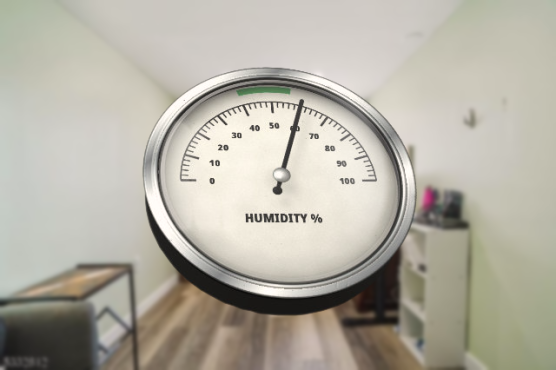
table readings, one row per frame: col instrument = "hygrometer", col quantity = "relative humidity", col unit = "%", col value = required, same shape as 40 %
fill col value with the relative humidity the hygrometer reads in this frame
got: 60 %
